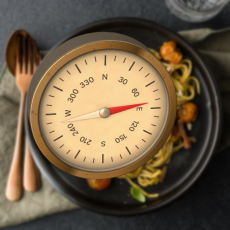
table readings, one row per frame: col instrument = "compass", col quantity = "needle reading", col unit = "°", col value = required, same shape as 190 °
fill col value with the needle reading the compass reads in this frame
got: 80 °
